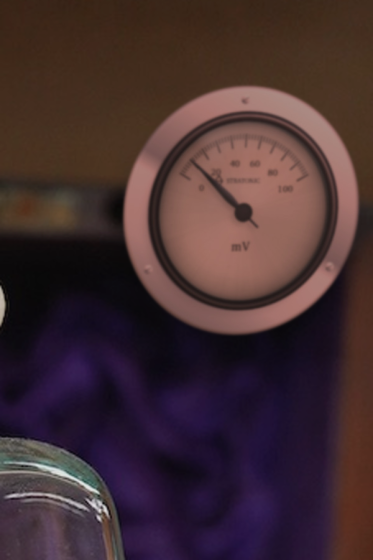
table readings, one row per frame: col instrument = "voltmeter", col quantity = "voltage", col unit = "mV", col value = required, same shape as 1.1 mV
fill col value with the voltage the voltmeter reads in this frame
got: 10 mV
